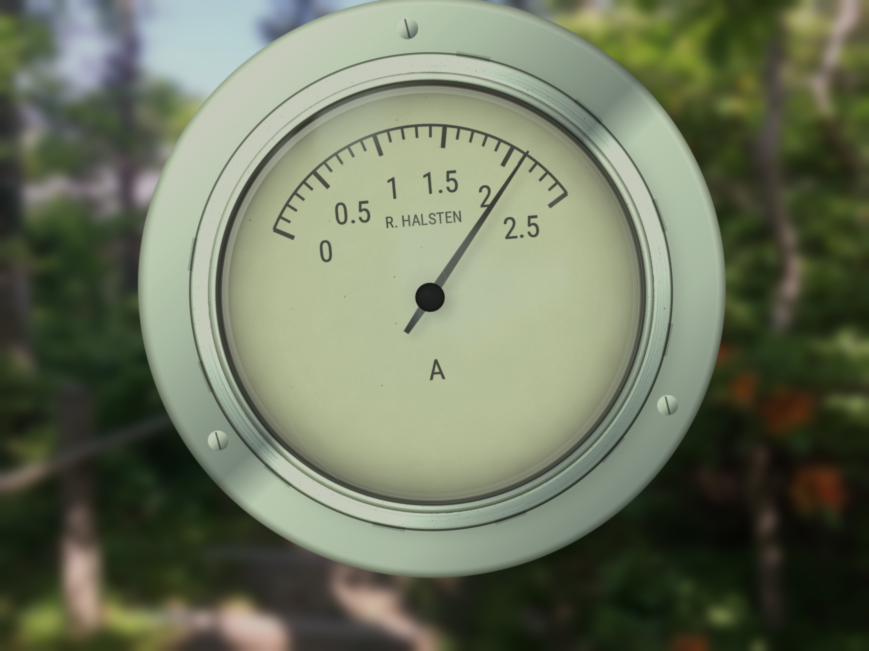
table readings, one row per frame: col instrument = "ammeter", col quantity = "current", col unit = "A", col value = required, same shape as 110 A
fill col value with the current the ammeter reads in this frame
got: 2.1 A
